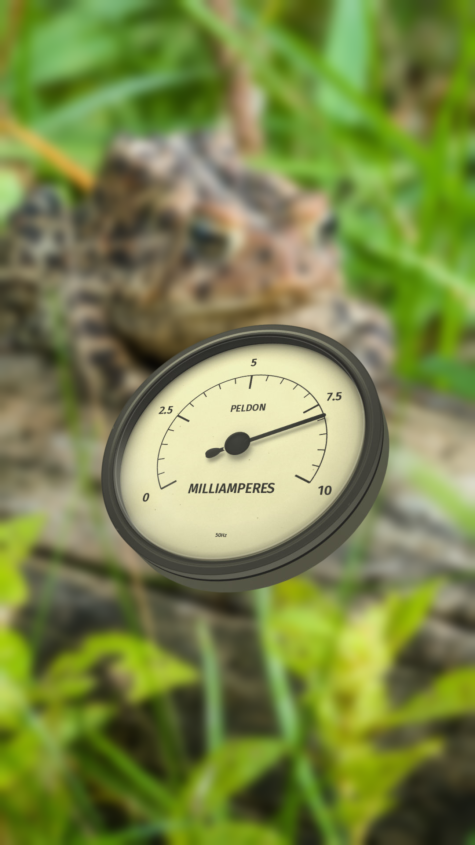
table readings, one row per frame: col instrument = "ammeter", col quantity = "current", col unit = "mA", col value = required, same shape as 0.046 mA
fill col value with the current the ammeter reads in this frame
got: 8 mA
